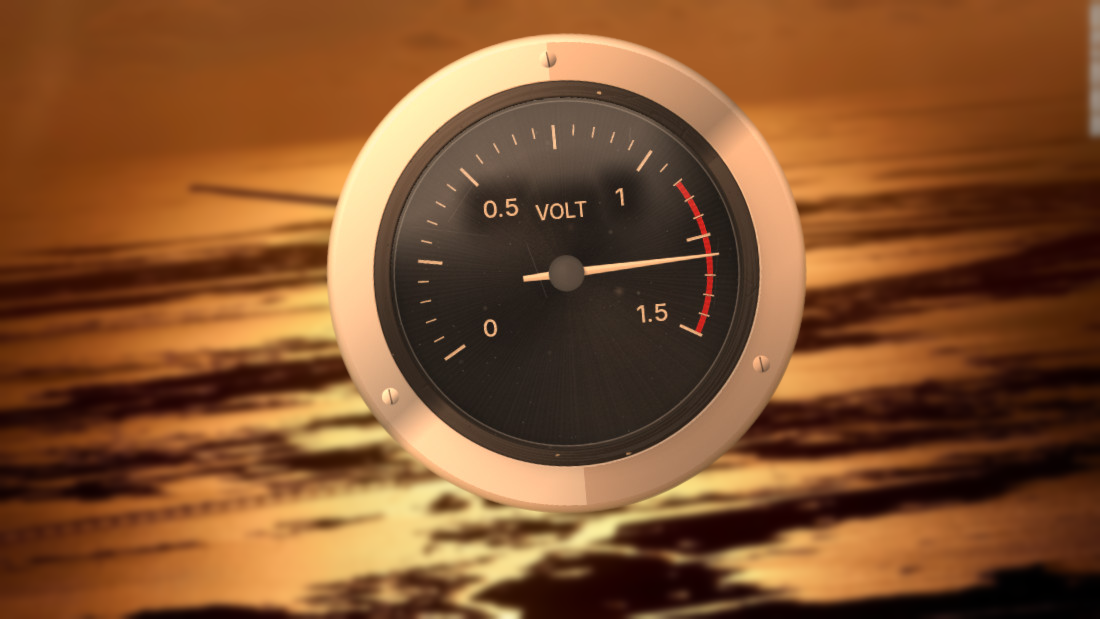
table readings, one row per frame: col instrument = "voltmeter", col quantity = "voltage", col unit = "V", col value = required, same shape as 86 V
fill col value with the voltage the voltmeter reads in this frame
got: 1.3 V
